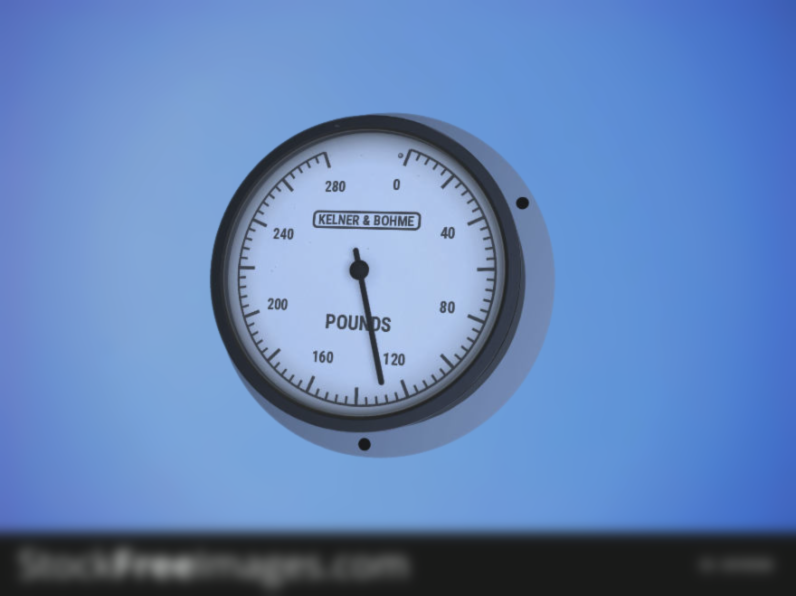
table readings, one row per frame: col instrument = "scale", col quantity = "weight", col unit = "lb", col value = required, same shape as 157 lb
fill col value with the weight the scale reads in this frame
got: 128 lb
